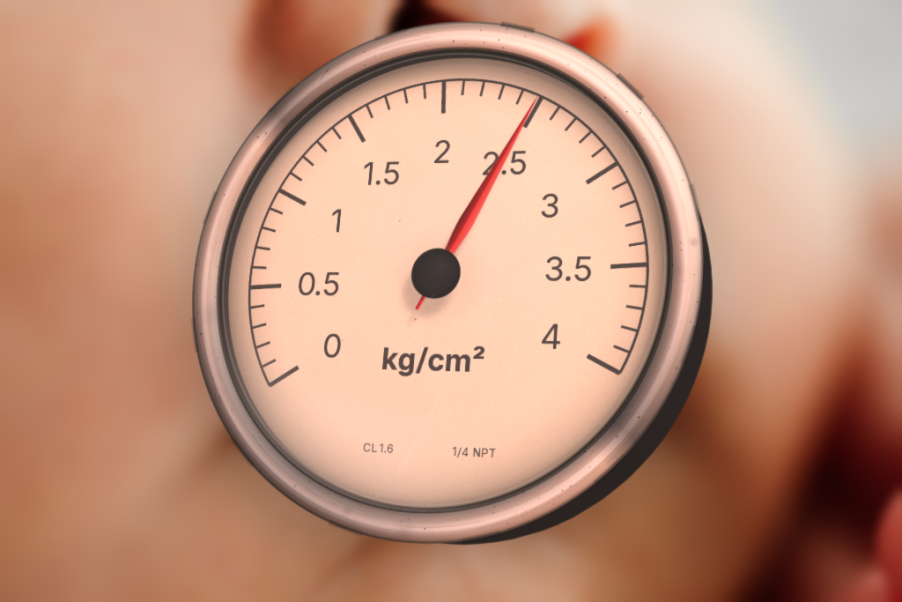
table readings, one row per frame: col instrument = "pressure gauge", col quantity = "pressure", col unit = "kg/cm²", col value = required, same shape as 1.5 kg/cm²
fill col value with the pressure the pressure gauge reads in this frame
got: 2.5 kg/cm²
